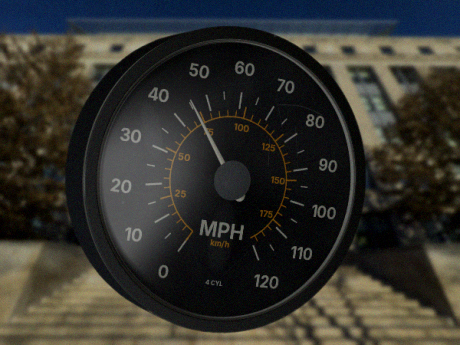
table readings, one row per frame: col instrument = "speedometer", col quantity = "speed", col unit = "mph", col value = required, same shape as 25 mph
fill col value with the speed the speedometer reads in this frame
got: 45 mph
